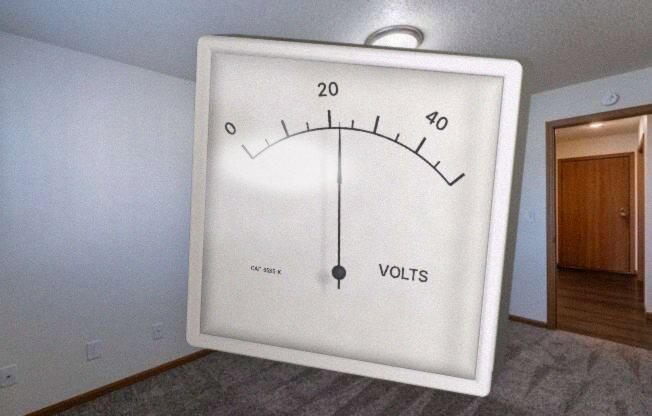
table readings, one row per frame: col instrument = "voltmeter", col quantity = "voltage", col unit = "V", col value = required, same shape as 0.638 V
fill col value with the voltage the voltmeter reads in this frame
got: 22.5 V
